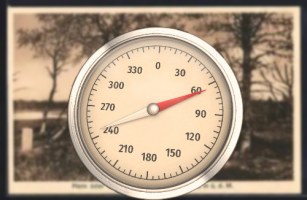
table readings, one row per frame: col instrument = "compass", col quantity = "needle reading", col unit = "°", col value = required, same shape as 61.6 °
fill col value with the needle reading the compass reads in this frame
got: 65 °
